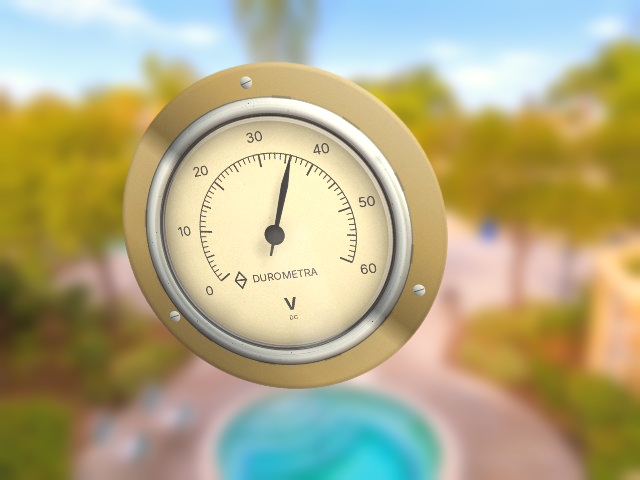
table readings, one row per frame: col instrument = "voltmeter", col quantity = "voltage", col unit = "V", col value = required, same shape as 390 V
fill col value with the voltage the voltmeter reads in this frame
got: 36 V
